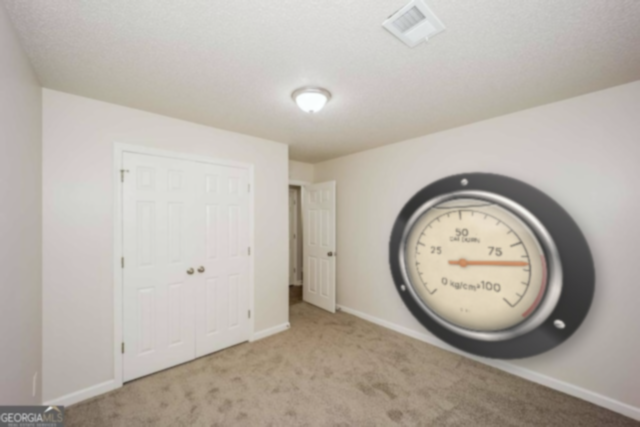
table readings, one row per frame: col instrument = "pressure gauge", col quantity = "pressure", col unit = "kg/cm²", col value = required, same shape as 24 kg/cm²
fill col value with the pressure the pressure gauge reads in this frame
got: 82.5 kg/cm²
